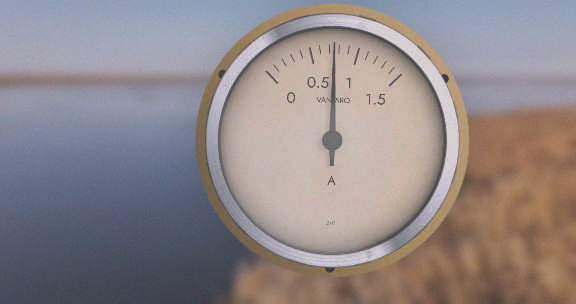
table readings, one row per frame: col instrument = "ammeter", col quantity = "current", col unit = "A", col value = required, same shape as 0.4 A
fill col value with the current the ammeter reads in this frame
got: 0.75 A
